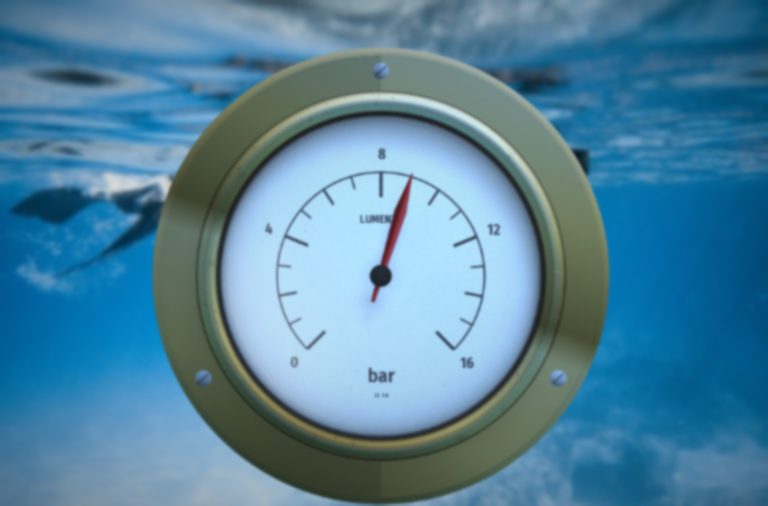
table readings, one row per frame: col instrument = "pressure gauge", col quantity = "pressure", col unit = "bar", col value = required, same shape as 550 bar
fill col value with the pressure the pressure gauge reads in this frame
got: 9 bar
